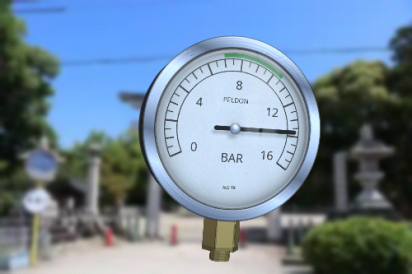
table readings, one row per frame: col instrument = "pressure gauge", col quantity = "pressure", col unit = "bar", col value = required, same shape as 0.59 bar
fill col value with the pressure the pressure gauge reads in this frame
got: 13.75 bar
